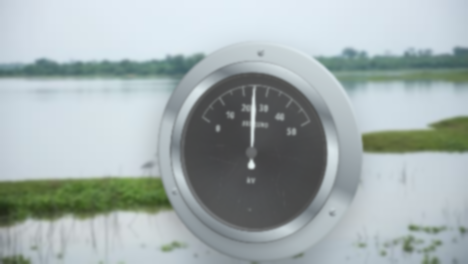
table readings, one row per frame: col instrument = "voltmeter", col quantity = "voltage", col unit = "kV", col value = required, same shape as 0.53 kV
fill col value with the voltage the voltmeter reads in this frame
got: 25 kV
